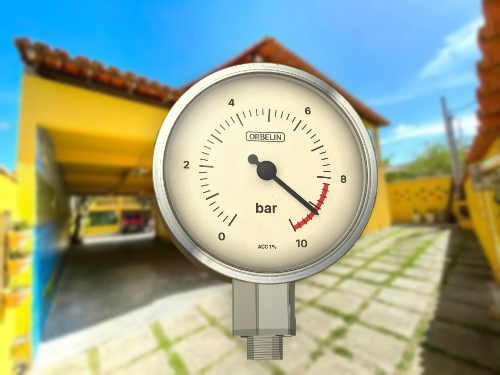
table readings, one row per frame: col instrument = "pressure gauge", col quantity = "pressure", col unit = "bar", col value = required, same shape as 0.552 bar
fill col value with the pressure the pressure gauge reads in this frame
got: 9.2 bar
